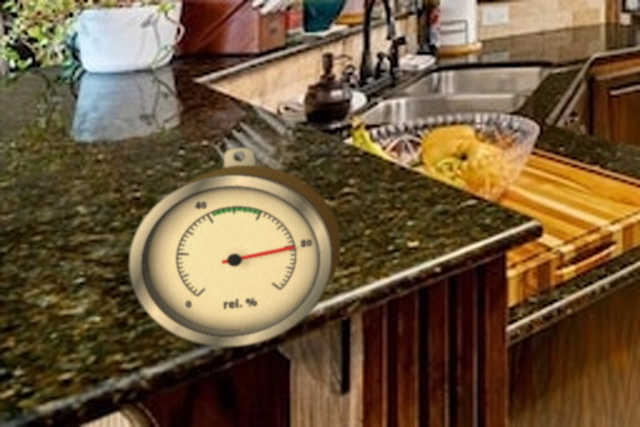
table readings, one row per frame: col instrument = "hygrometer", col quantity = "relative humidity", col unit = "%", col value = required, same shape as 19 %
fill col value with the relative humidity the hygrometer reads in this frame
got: 80 %
